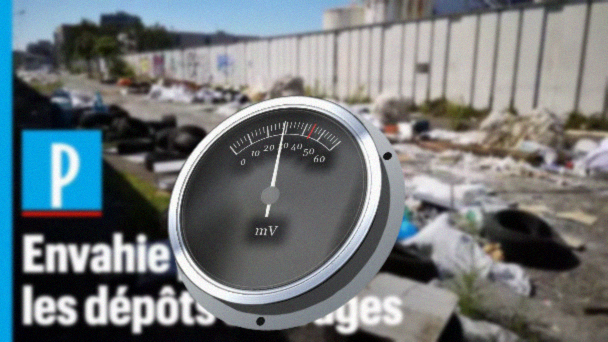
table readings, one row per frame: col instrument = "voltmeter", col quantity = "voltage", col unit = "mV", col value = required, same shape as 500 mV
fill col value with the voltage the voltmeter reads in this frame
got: 30 mV
